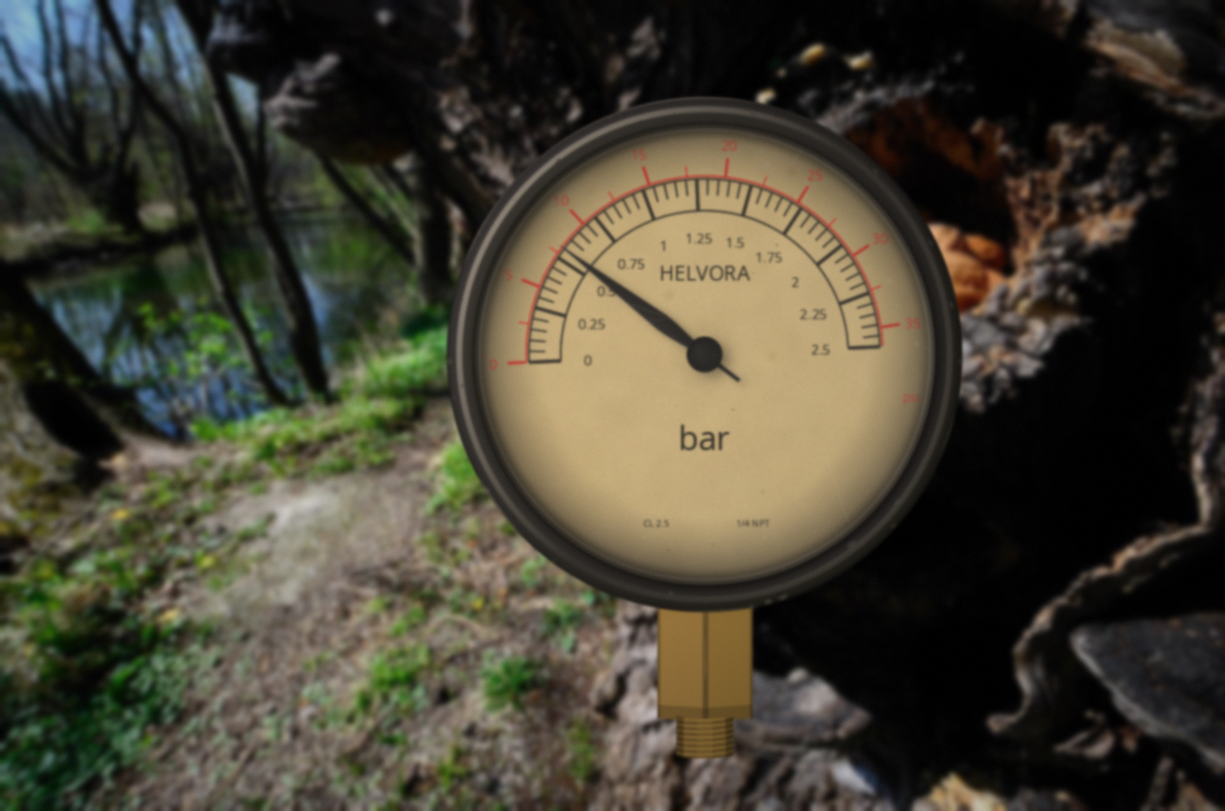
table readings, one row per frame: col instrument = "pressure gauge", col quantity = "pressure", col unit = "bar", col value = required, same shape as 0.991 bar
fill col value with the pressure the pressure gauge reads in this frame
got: 0.55 bar
